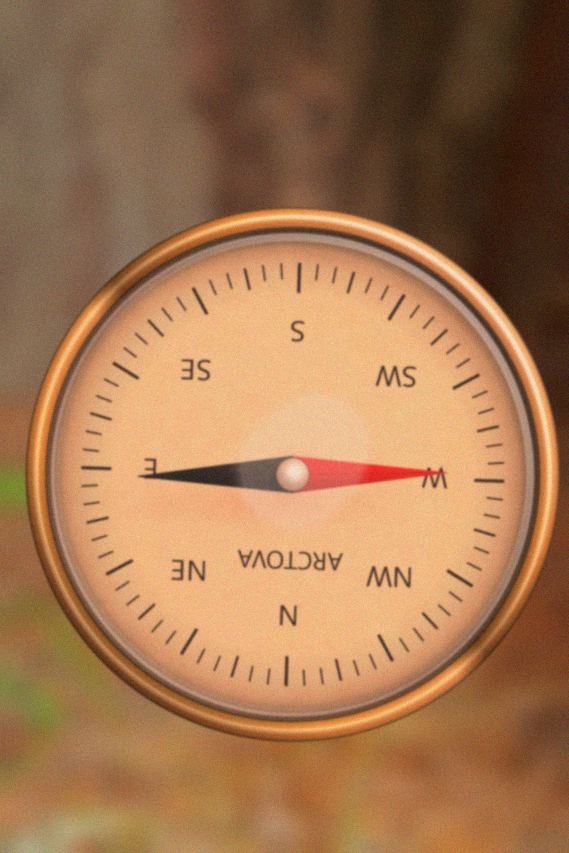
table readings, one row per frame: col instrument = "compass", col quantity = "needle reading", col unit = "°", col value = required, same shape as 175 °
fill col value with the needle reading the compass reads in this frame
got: 267.5 °
